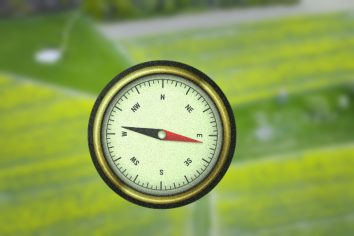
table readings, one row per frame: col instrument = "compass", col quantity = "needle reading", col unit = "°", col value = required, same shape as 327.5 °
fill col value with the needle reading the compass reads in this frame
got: 100 °
